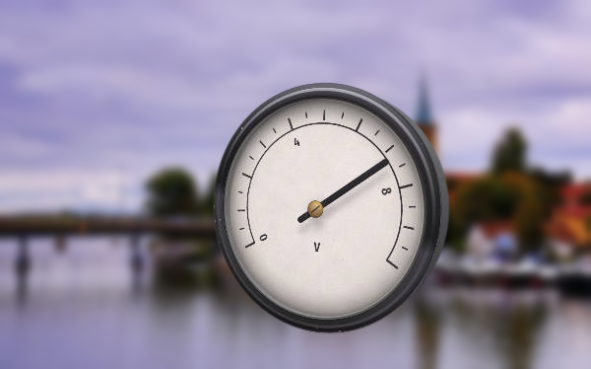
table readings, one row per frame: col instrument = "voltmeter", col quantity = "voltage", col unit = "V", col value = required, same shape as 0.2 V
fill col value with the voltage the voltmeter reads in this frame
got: 7.25 V
